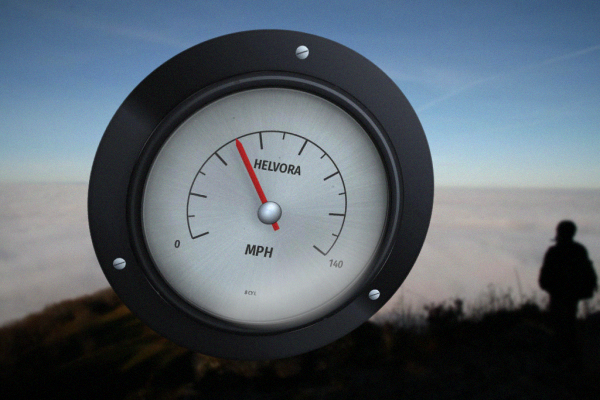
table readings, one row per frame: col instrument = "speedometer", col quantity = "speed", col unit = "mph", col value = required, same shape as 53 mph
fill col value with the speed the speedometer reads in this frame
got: 50 mph
